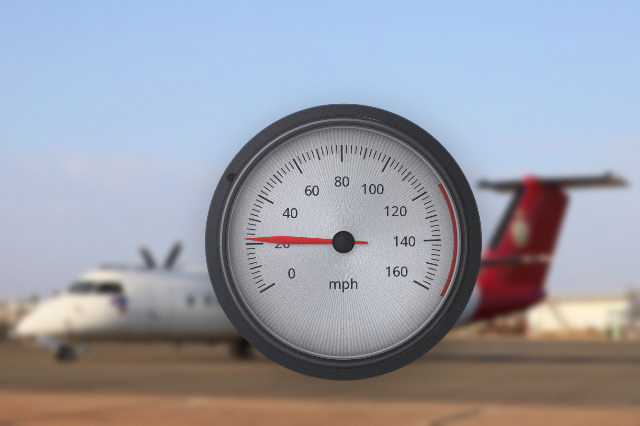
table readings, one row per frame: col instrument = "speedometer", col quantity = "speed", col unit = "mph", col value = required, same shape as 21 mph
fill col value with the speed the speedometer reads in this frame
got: 22 mph
